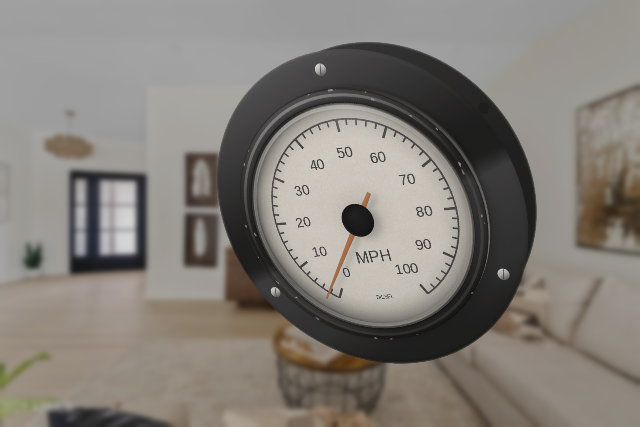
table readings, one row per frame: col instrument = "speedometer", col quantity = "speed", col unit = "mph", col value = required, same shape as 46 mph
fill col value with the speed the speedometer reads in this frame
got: 2 mph
